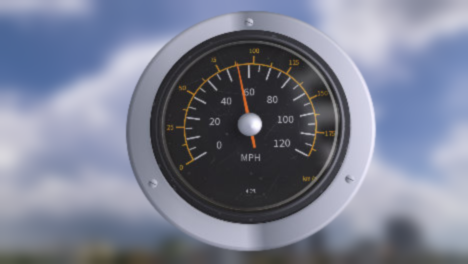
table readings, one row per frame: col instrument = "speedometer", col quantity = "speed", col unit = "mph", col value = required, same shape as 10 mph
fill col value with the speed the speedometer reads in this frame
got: 55 mph
